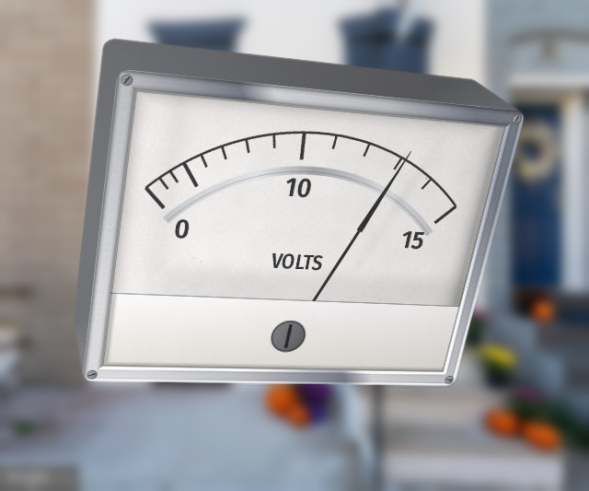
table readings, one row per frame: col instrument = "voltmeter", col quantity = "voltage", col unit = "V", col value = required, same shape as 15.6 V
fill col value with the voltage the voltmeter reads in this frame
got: 13 V
